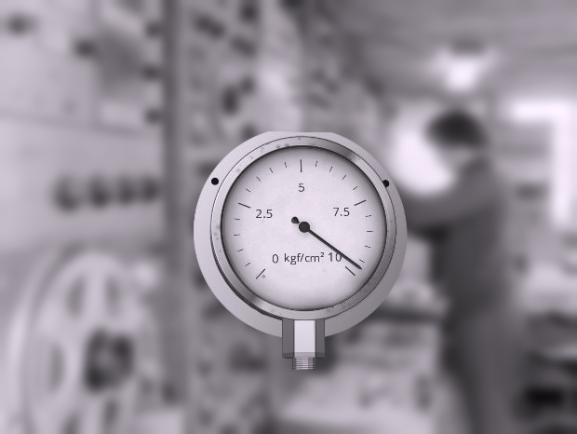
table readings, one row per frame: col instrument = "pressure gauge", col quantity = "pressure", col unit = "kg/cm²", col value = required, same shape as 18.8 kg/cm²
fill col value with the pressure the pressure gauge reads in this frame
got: 9.75 kg/cm²
